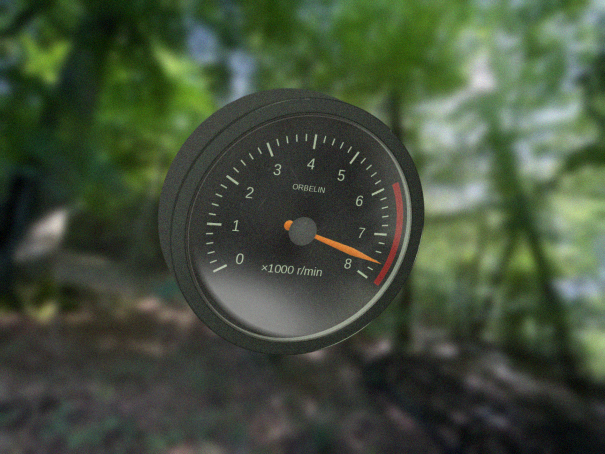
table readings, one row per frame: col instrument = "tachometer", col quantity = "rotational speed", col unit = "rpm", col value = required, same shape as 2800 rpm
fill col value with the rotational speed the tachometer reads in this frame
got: 7600 rpm
